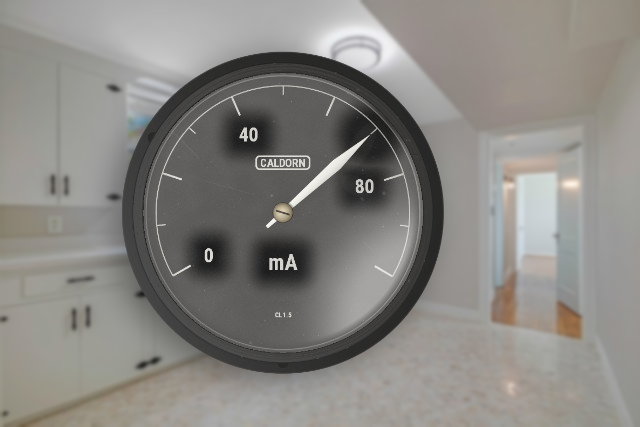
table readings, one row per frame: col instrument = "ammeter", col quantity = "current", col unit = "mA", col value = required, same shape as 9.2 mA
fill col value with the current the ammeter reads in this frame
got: 70 mA
